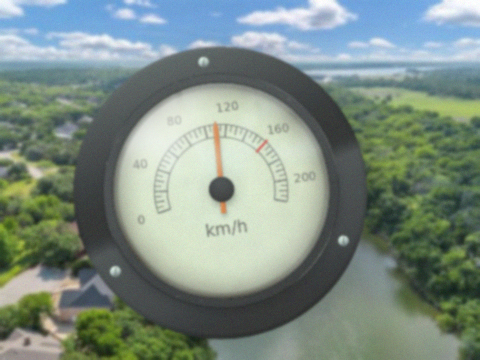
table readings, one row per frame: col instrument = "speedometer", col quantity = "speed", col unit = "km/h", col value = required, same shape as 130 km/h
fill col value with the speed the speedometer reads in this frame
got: 110 km/h
